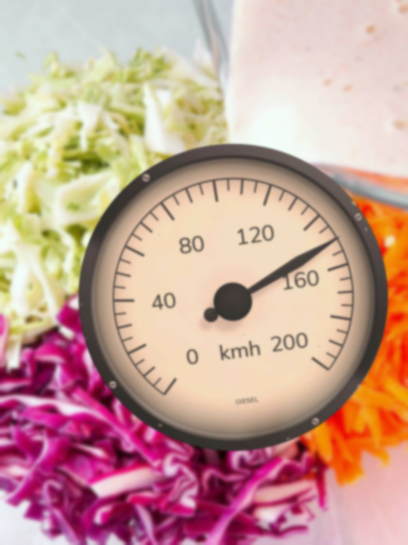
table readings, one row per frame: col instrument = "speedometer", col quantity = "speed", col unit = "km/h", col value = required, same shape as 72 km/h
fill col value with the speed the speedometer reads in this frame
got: 150 km/h
